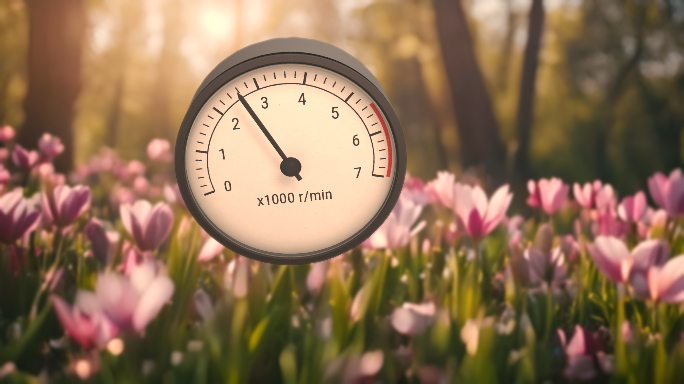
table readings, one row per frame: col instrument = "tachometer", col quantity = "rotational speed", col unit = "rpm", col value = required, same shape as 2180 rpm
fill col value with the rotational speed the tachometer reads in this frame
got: 2600 rpm
